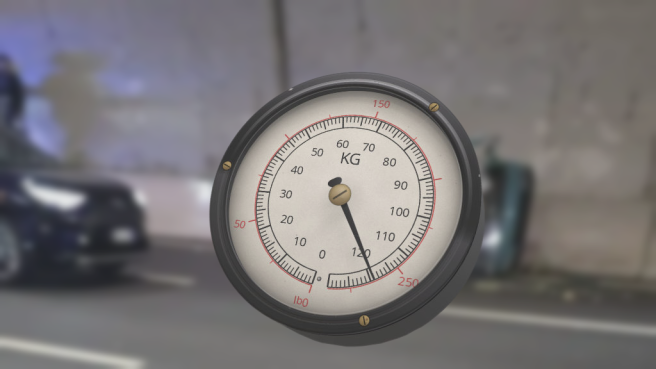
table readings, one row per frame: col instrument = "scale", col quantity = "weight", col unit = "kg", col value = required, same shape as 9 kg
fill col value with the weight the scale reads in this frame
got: 119 kg
